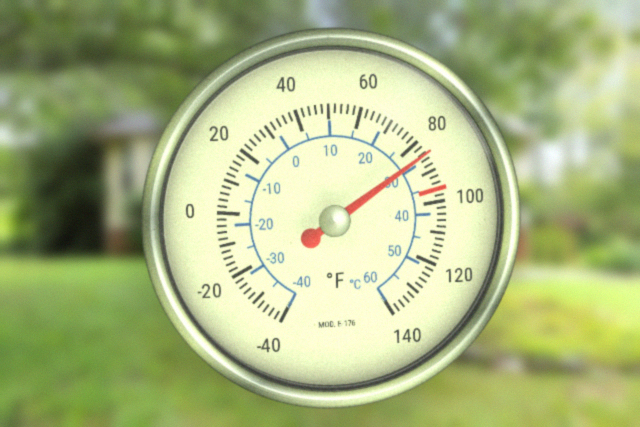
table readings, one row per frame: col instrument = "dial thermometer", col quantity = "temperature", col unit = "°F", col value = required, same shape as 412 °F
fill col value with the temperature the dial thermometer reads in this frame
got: 84 °F
